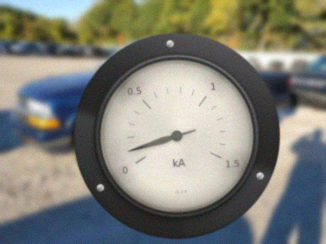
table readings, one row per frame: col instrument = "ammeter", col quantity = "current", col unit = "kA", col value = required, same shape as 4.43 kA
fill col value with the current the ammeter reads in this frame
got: 0.1 kA
